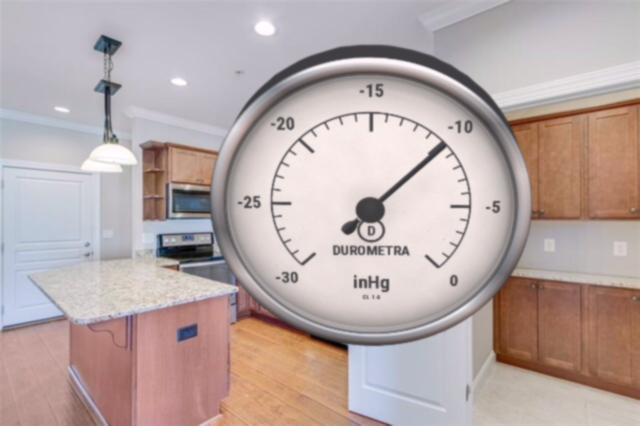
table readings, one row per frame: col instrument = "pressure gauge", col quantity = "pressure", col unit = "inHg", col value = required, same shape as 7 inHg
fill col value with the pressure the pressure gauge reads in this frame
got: -10 inHg
